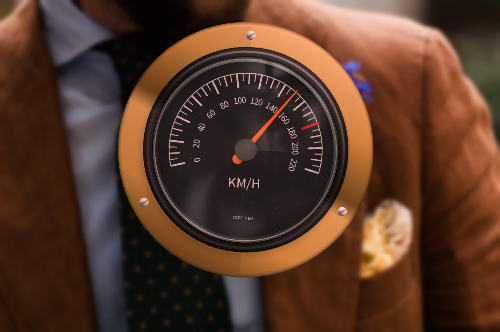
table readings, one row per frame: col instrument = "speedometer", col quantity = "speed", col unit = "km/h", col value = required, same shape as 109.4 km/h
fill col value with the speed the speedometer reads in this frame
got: 150 km/h
